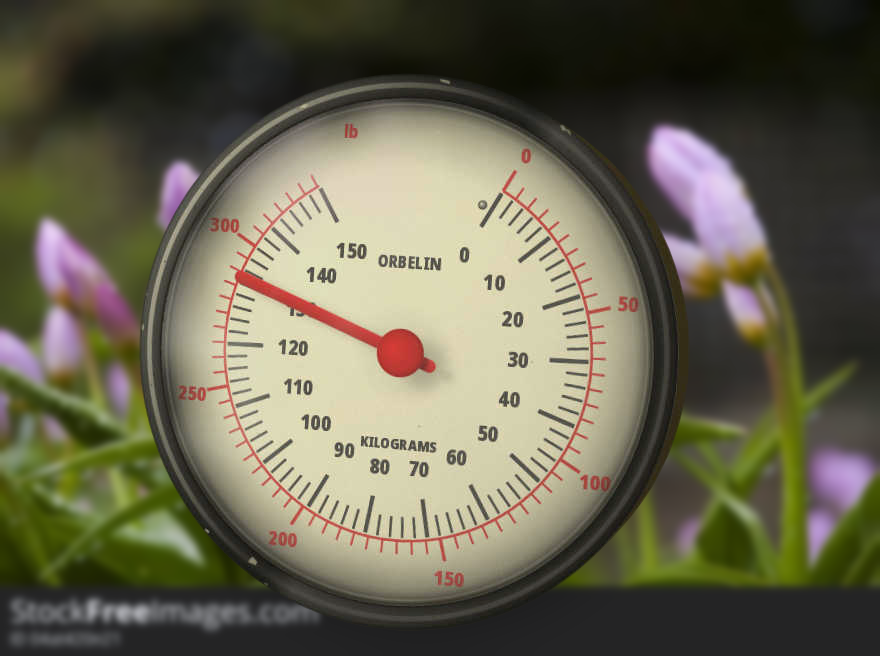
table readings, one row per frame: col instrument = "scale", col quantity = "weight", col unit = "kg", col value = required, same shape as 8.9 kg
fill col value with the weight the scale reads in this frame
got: 131 kg
